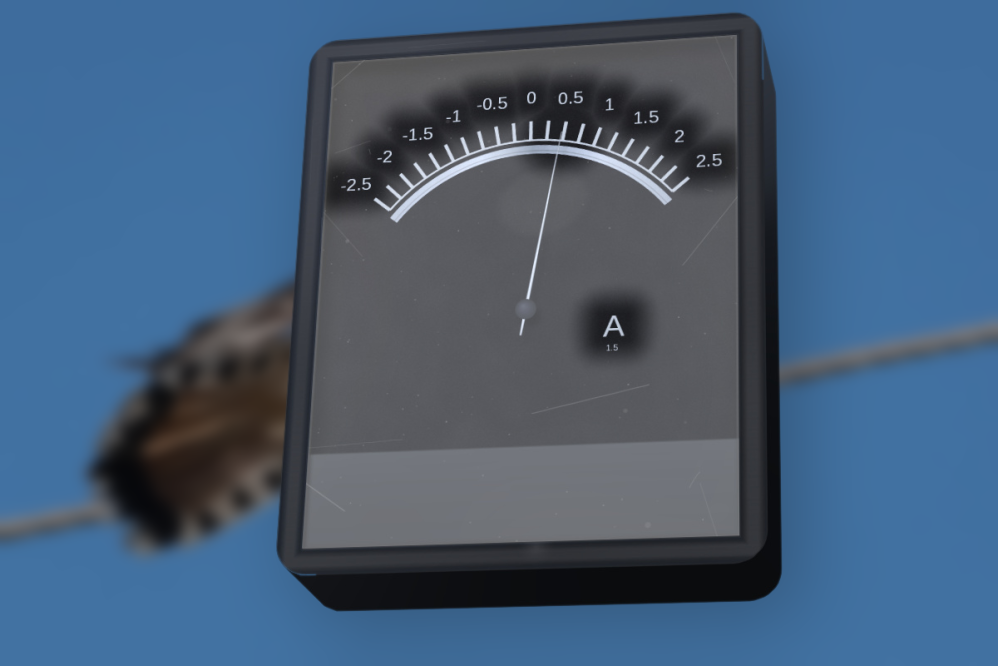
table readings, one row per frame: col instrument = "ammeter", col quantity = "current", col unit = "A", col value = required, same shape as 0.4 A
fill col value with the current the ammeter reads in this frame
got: 0.5 A
